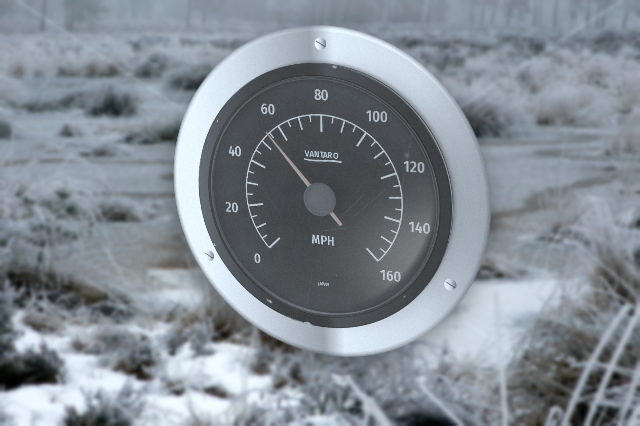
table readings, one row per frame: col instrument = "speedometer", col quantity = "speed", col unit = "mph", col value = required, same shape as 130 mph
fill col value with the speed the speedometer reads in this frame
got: 55 mph
